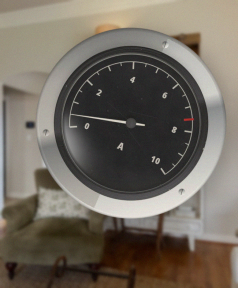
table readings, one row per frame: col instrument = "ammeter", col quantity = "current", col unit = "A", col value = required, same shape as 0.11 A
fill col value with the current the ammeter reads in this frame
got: 0.5 A
